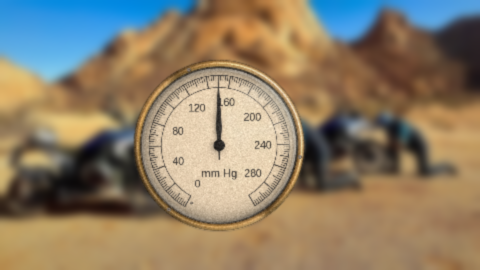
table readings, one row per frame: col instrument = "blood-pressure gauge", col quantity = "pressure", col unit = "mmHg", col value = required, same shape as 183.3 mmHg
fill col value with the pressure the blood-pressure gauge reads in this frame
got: 150 mmHg
